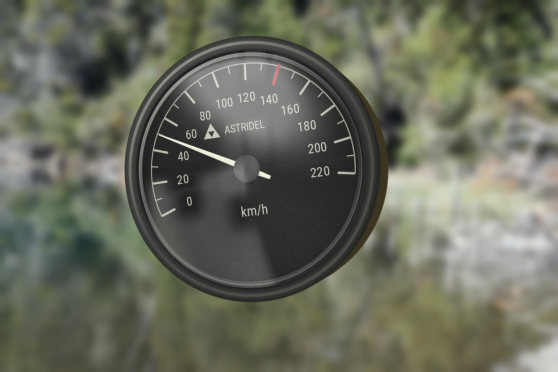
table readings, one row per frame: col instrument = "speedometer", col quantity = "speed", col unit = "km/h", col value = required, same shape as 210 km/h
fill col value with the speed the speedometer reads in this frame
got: 50 km/h
